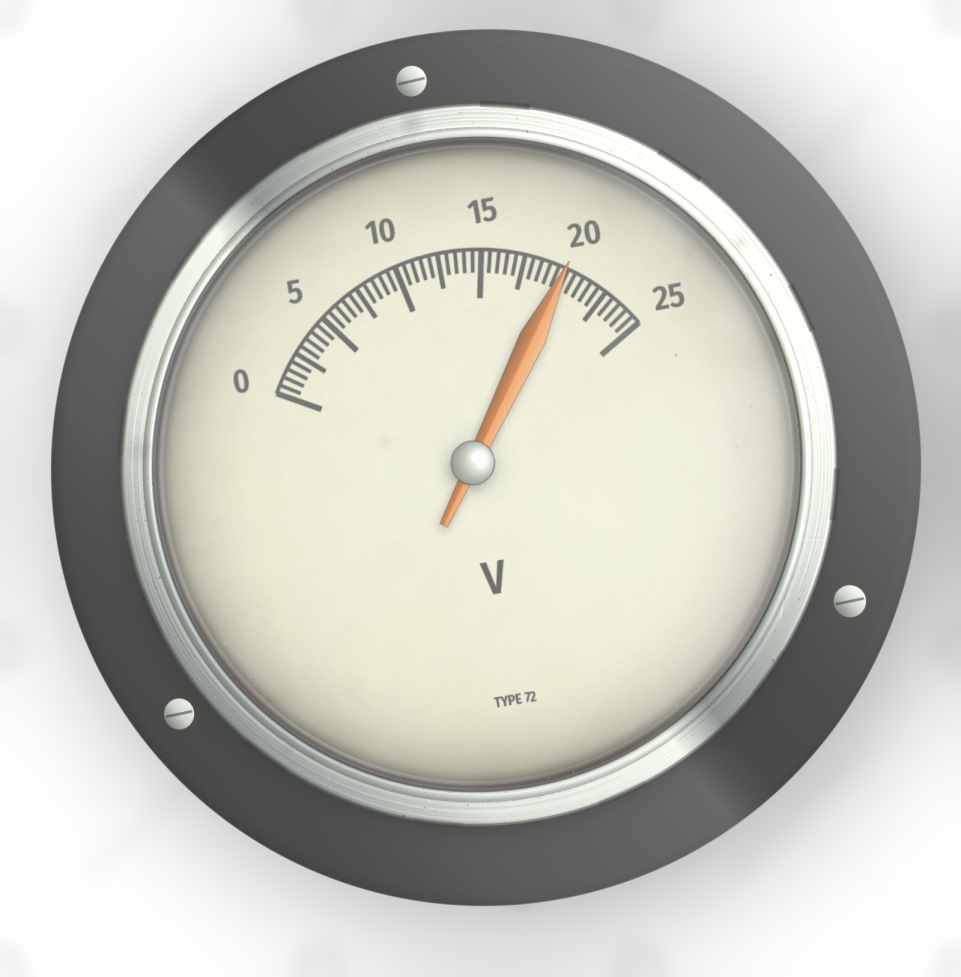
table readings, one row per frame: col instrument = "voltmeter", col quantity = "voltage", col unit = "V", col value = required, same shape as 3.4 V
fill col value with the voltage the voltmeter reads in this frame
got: 20 V
